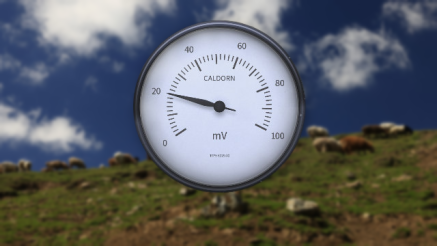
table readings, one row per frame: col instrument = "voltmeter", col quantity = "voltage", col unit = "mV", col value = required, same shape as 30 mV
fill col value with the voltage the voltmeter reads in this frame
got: 20 mV
